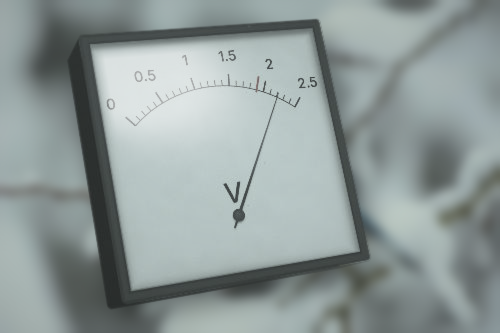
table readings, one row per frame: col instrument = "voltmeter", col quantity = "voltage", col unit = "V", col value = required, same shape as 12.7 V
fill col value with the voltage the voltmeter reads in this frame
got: 2.2 V
